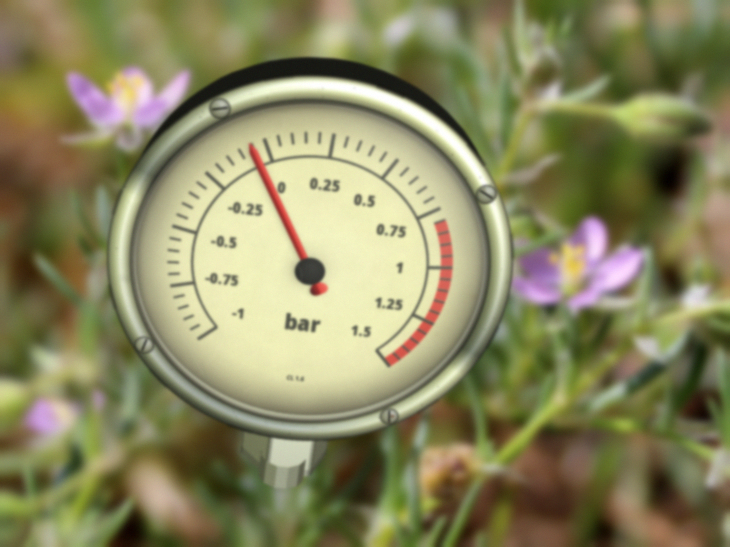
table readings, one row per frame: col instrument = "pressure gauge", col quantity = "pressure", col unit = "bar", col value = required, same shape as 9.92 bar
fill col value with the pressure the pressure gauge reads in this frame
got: -0.05 bar
